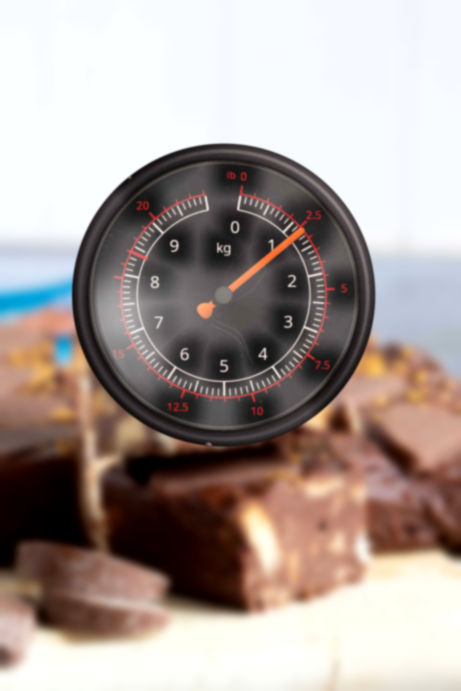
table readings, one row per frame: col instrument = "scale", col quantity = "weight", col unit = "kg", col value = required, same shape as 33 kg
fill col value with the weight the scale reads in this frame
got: 1.2 kg
